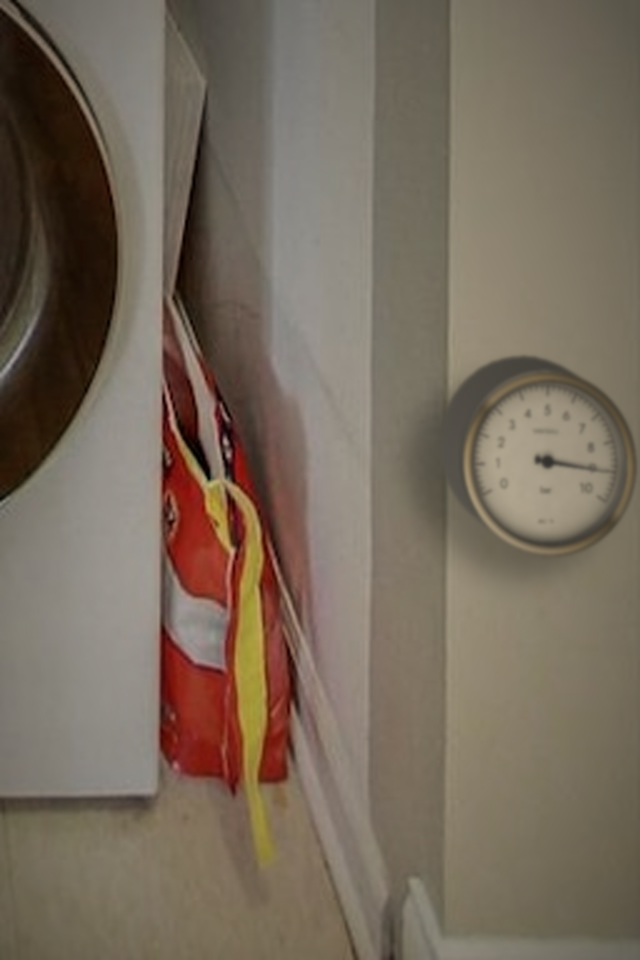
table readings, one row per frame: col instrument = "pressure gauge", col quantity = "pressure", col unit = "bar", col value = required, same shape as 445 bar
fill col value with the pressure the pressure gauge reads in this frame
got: 9 bar
